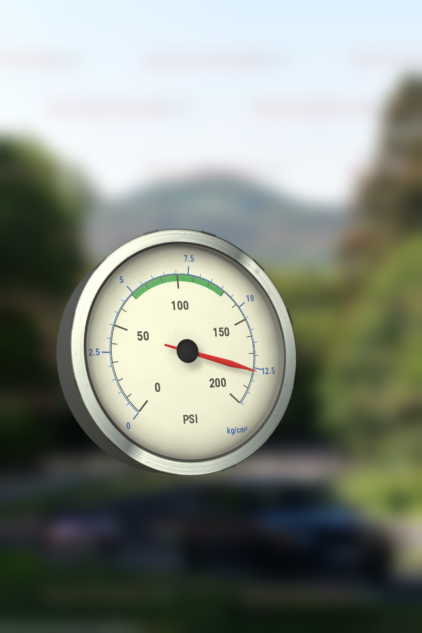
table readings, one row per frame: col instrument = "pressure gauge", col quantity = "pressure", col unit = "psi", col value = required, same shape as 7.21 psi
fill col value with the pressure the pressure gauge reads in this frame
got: 180 psi
